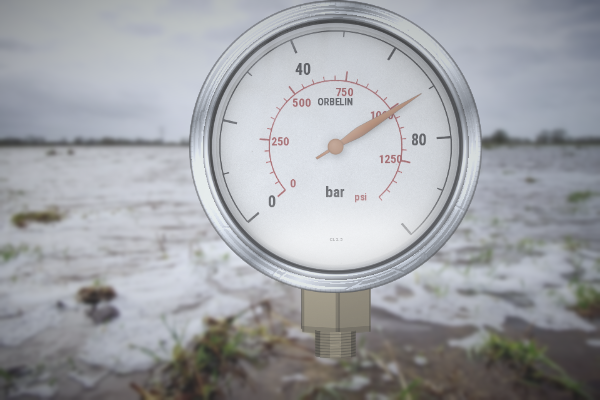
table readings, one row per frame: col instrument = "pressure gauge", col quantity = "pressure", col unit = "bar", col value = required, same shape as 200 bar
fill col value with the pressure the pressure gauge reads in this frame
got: 70 bar
